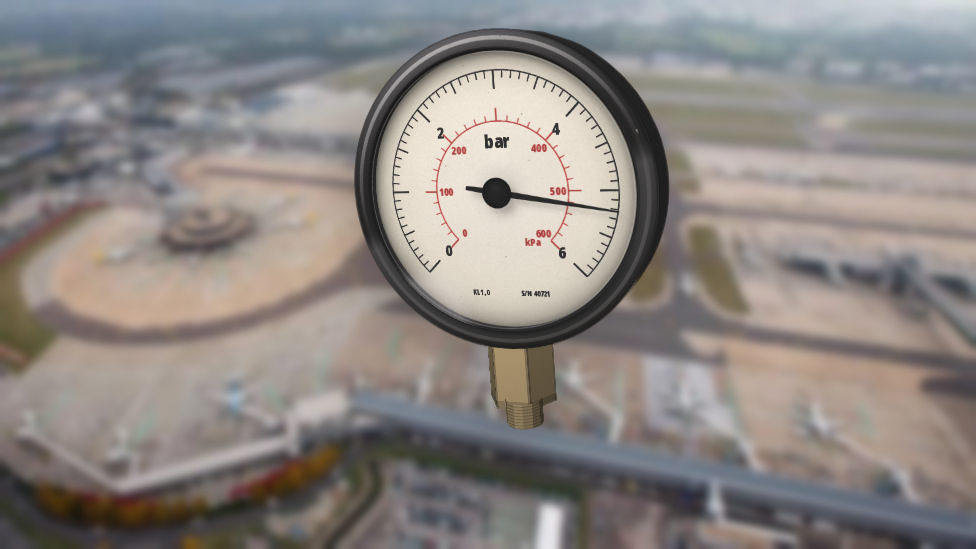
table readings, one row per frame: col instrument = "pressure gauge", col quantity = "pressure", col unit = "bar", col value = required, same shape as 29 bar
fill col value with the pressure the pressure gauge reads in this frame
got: 5.2 bar
